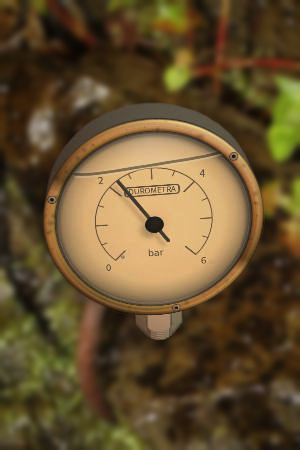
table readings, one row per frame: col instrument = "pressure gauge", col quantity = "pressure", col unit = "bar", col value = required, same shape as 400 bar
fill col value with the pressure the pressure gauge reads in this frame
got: 2.25 bar
